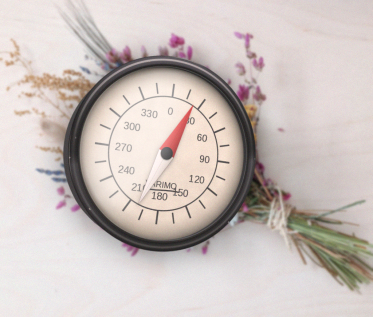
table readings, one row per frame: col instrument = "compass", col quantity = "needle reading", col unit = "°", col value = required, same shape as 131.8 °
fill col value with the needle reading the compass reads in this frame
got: 22.5 °
